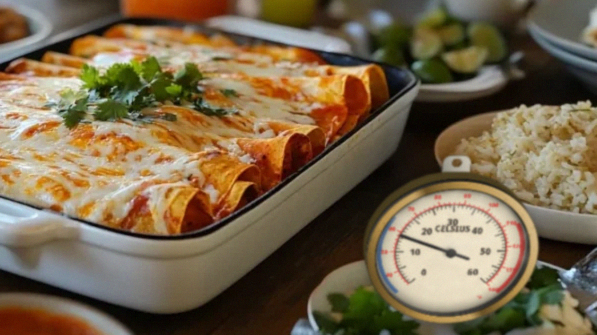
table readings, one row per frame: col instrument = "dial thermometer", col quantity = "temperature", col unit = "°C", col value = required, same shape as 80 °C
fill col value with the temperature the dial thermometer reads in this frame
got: 15 °C
